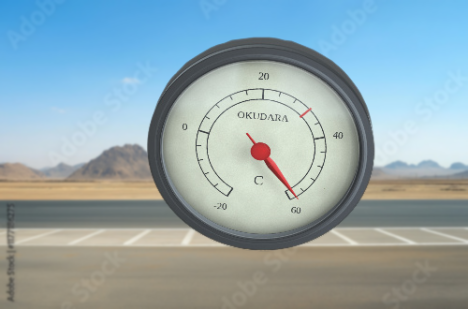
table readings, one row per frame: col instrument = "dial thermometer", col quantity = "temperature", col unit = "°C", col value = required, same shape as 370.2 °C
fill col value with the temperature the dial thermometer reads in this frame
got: 58 °C
